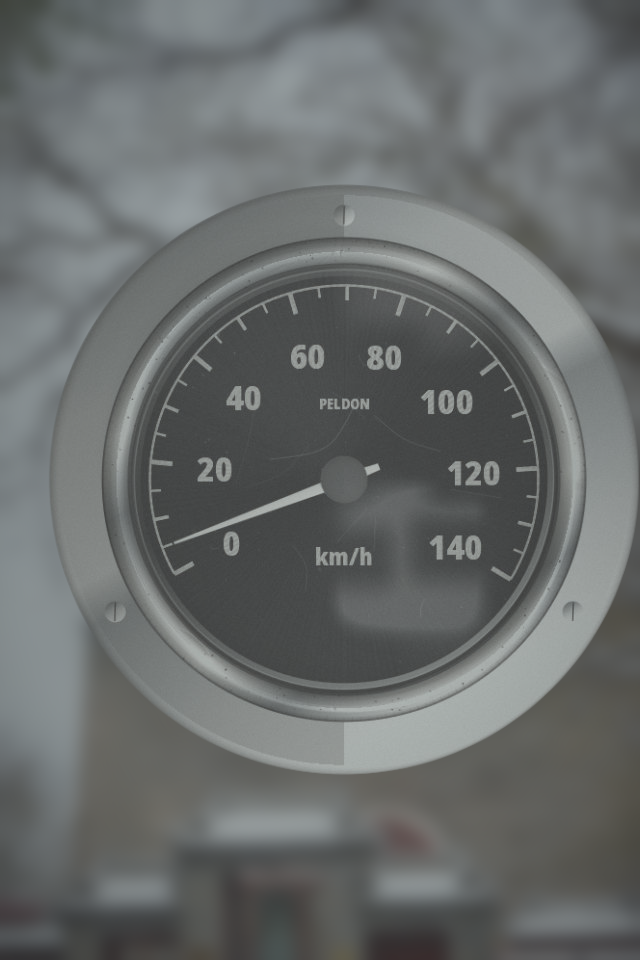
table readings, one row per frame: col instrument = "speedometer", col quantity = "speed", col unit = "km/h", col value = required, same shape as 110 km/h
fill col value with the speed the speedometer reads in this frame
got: 5 km/h
